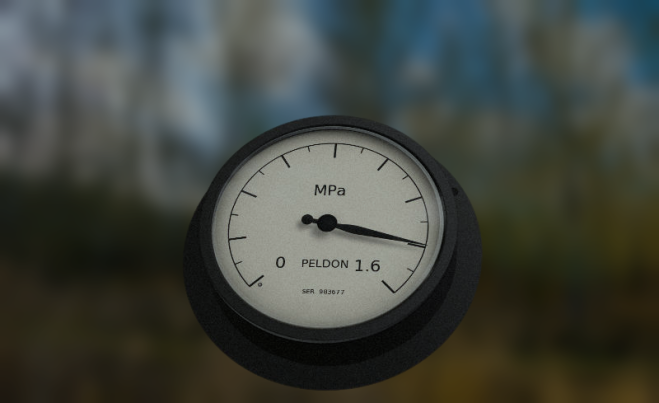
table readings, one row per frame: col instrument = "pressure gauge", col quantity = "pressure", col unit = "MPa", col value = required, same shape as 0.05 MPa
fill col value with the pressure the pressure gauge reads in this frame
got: 1.4 MPa
